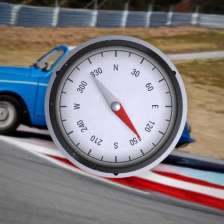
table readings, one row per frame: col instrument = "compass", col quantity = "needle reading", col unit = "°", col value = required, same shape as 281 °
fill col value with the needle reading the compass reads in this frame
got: 142.5 °
